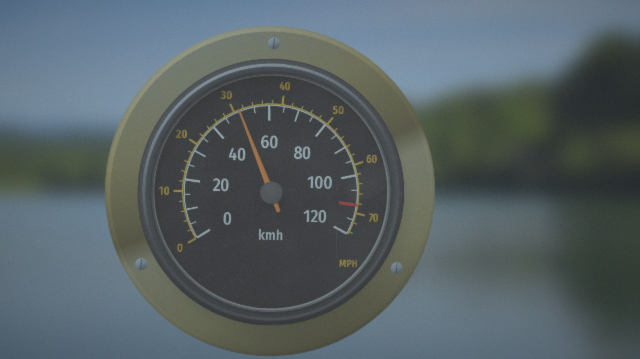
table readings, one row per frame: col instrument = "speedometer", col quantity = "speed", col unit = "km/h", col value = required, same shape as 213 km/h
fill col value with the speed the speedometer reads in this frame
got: 50 km/h
